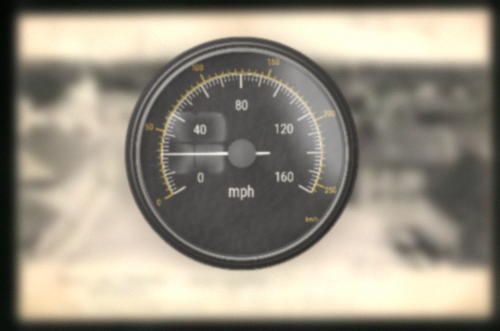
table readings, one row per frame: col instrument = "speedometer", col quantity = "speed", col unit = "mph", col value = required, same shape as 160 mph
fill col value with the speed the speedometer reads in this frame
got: 20 mph
